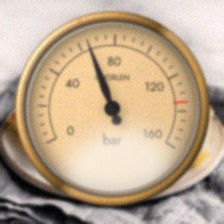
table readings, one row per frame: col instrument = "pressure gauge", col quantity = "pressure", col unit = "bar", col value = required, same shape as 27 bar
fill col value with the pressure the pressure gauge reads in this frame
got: 65 bar
